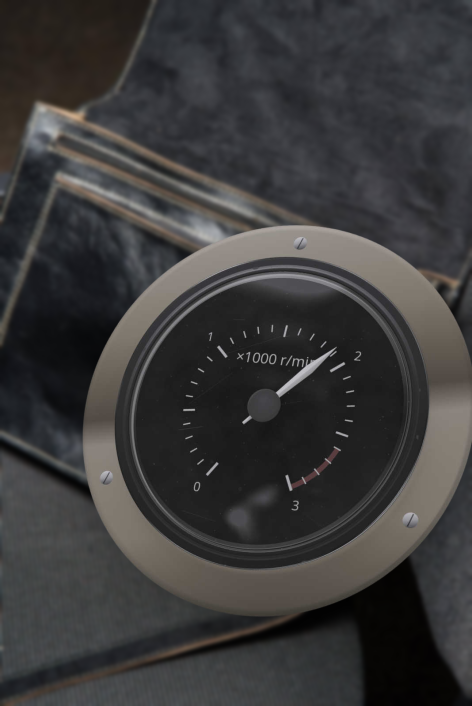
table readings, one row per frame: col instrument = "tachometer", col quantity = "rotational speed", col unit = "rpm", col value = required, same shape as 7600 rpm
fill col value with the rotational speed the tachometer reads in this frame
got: 1900 rpm
